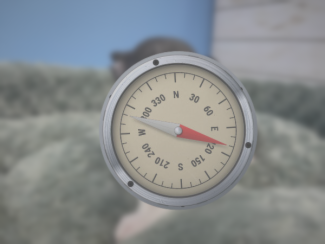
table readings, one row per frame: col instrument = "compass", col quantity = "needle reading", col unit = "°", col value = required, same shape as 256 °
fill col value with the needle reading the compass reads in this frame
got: 110 °
